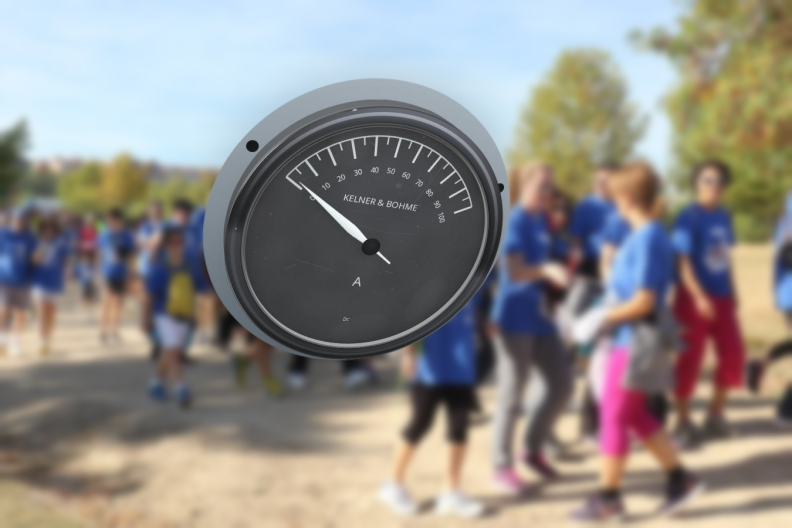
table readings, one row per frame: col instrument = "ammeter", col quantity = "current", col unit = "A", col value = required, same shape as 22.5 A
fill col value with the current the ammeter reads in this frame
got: 2.5 A
